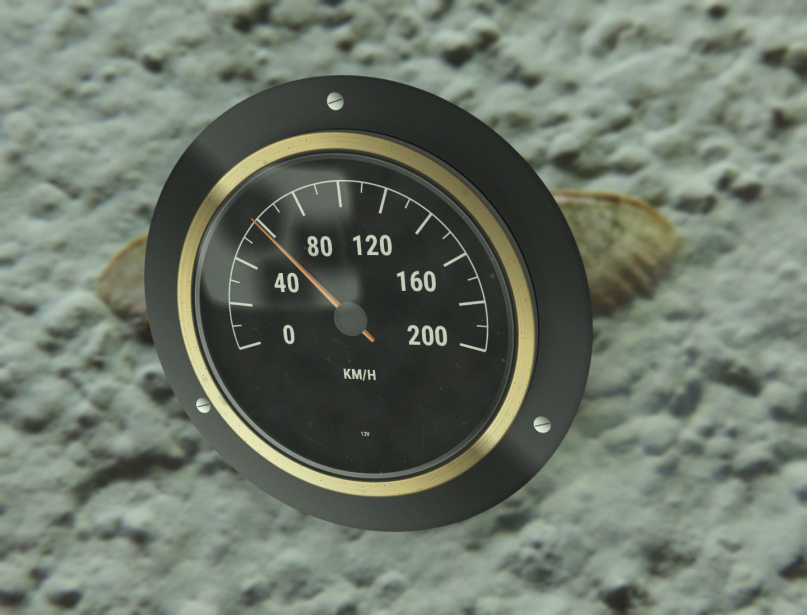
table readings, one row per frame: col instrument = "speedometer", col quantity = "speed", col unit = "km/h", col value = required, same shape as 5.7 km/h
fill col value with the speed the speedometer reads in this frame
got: 60 km/h
